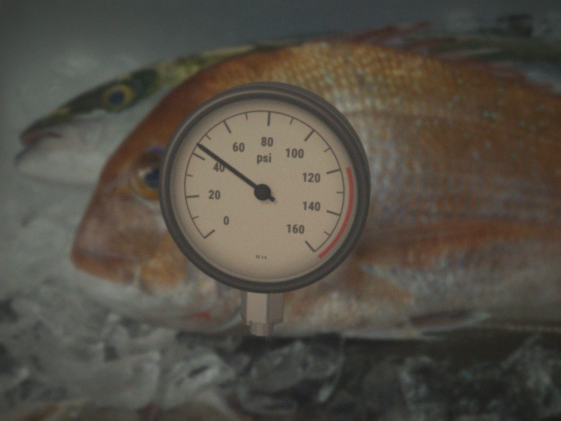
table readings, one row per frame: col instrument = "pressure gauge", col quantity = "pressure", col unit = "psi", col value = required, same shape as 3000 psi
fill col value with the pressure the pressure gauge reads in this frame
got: 45 psi
